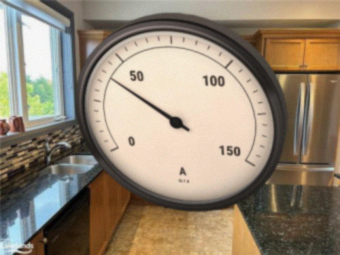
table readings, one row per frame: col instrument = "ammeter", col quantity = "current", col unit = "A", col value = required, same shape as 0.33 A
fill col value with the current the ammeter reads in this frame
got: 40 A
